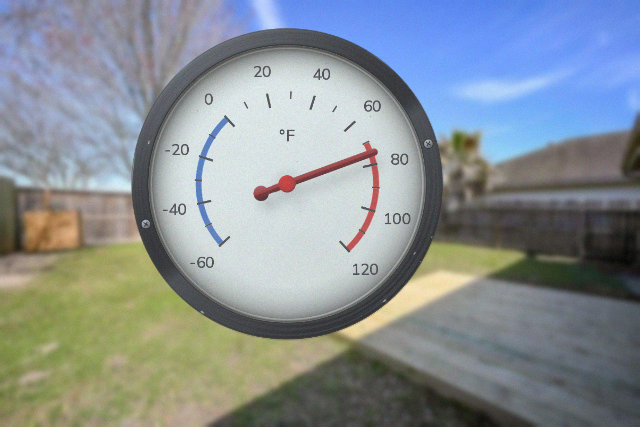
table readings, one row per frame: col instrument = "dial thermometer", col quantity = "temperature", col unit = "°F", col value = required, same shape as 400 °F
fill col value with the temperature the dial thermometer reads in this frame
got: 75 °F
